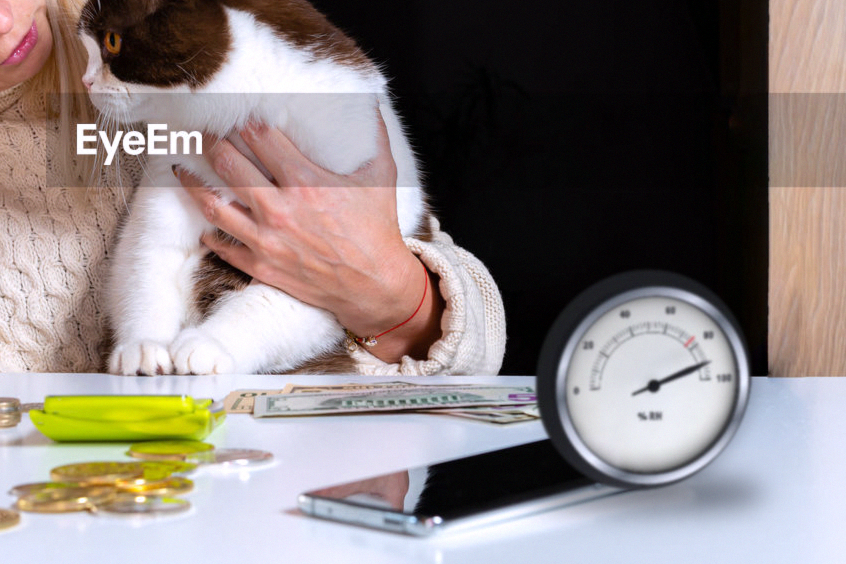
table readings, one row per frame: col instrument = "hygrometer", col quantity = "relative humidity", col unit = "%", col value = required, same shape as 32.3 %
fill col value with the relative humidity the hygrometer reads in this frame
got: 90 %
